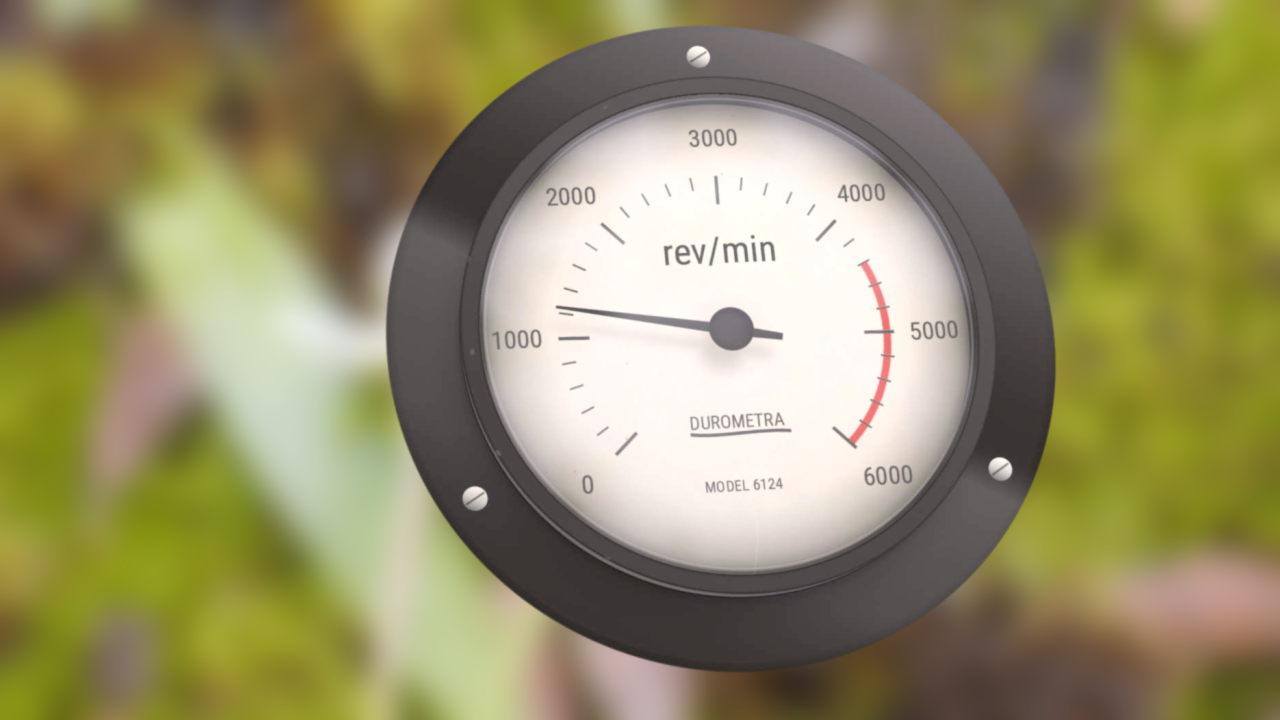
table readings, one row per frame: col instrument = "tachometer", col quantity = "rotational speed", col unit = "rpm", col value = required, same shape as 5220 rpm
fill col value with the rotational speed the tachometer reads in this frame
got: 1200 rpm
